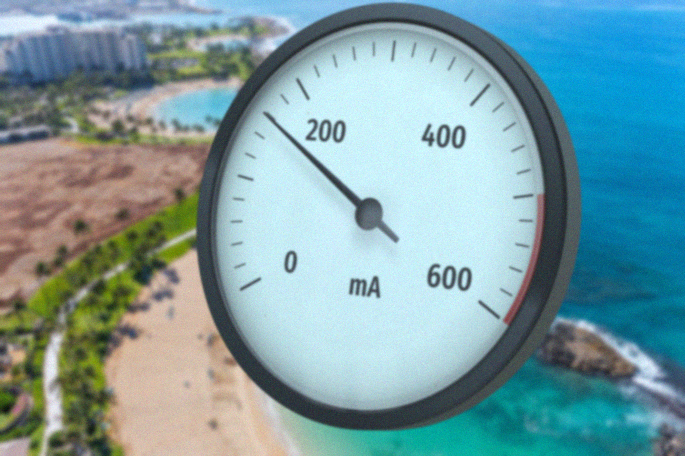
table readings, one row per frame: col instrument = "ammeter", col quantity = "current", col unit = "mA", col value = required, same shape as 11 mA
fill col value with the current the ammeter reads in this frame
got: 160 mA
